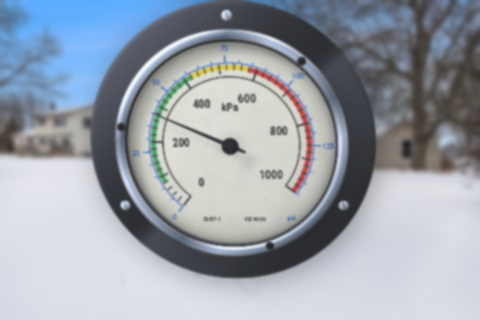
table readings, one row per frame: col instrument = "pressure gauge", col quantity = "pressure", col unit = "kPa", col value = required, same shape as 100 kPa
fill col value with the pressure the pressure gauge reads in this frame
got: 280 kPa
